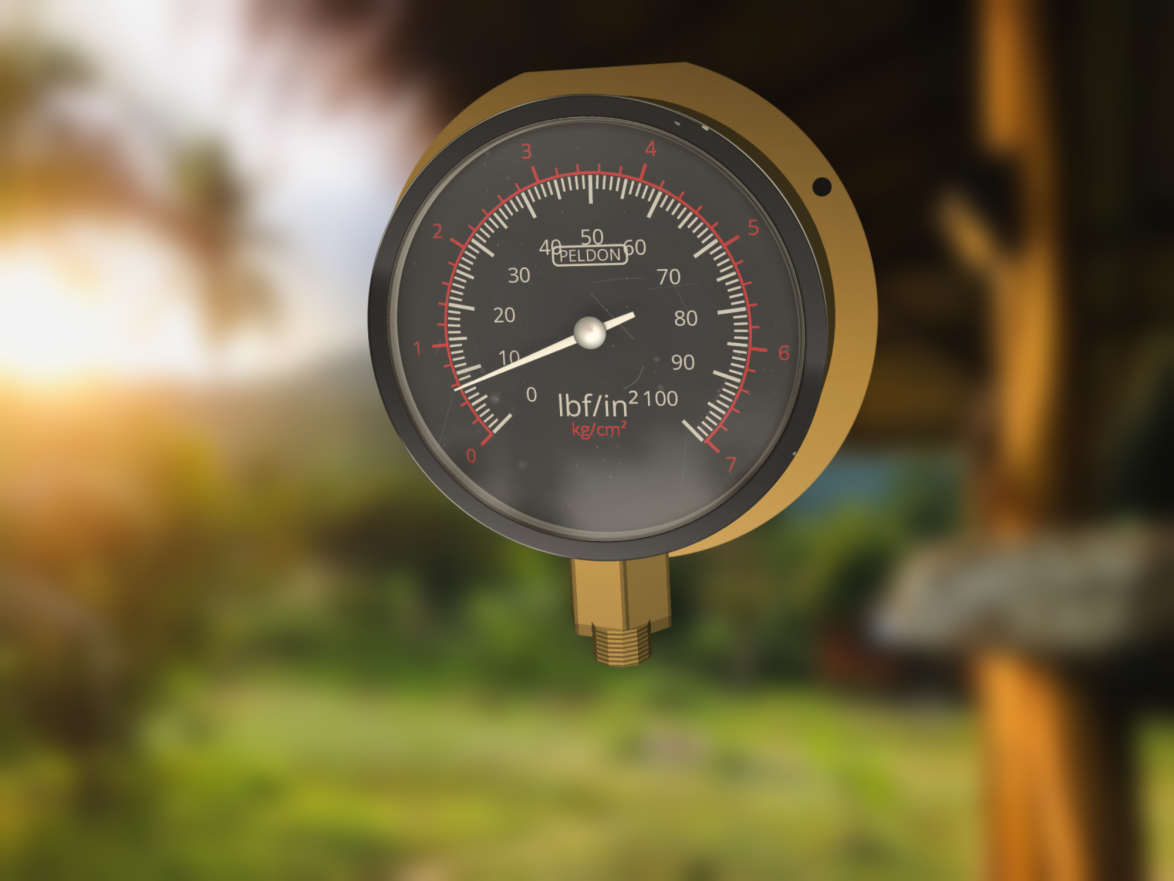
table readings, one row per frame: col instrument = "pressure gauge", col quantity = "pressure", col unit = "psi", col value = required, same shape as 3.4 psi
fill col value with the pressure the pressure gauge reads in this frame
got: 8 psi
